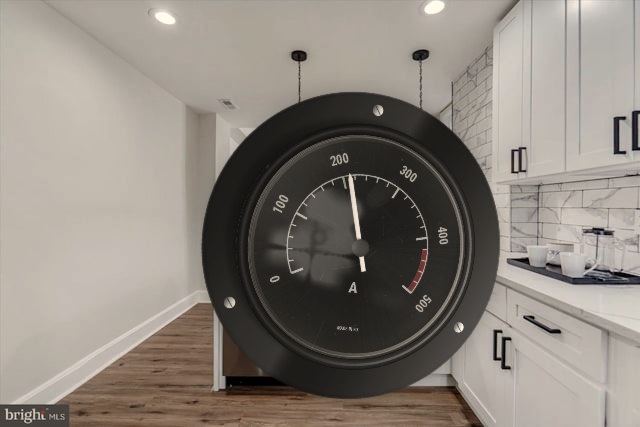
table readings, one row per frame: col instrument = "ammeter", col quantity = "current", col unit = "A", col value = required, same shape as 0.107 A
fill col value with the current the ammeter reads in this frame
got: 210 A
